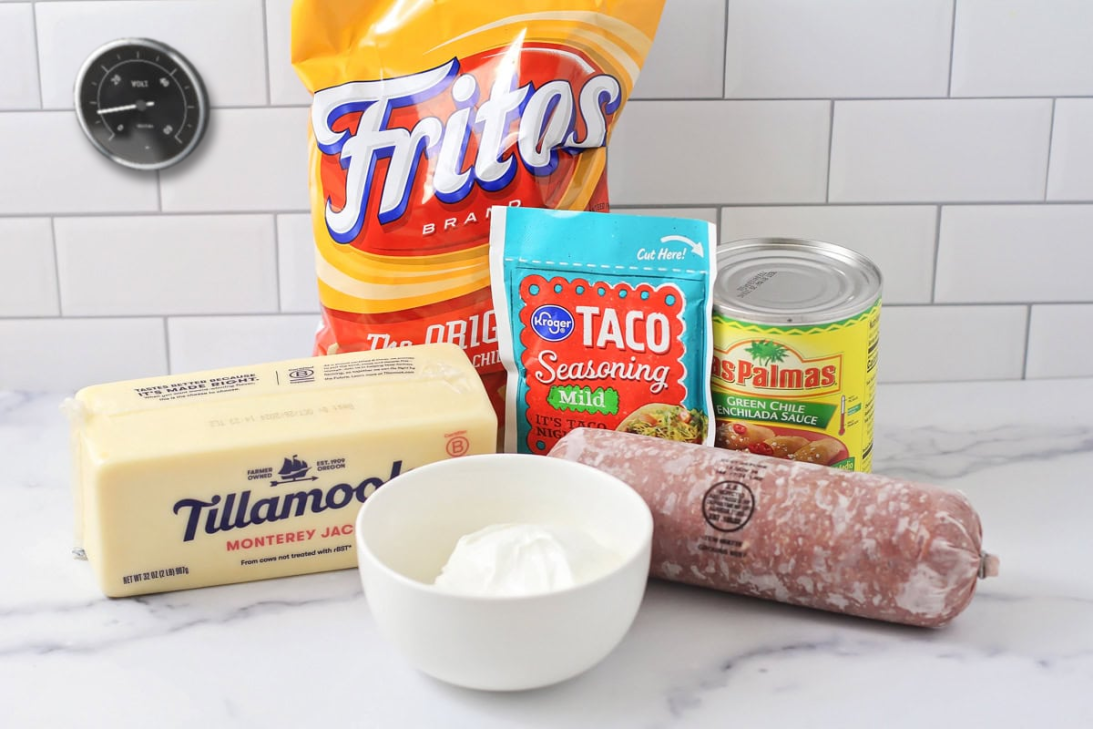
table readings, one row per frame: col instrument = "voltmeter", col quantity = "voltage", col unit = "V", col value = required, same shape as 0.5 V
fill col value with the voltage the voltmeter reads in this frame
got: 7.5 V
